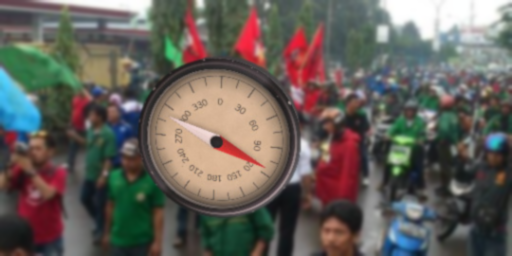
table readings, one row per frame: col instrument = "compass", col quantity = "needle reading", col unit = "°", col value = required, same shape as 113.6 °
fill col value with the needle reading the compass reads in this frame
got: 112.5 °
